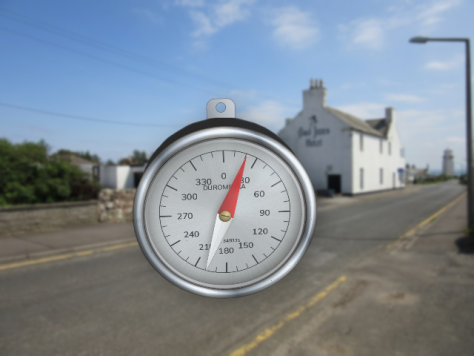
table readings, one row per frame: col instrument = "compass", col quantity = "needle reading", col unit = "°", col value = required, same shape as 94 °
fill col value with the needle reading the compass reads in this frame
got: 20 °
